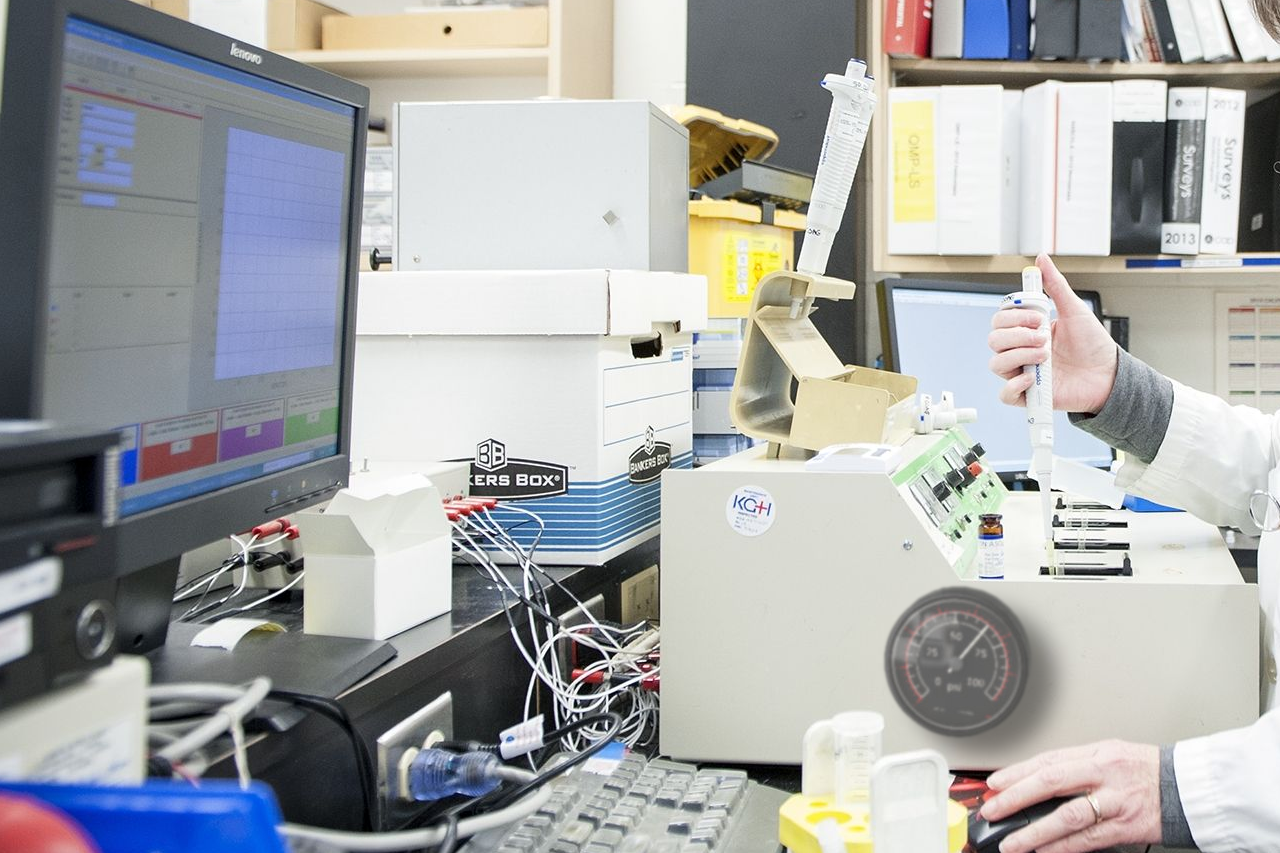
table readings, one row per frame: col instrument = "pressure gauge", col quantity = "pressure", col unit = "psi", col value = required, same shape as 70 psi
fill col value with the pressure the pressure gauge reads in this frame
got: 65 psi
